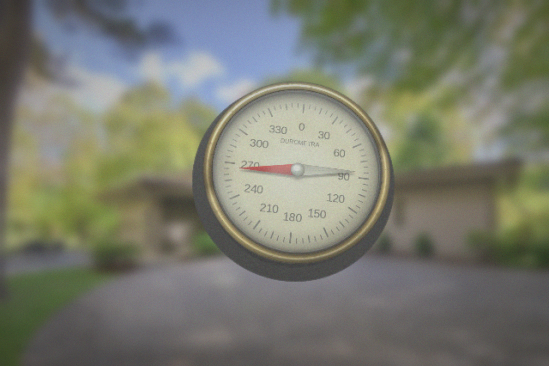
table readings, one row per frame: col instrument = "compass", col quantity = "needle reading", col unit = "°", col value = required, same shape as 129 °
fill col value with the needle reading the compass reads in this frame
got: 265 °
